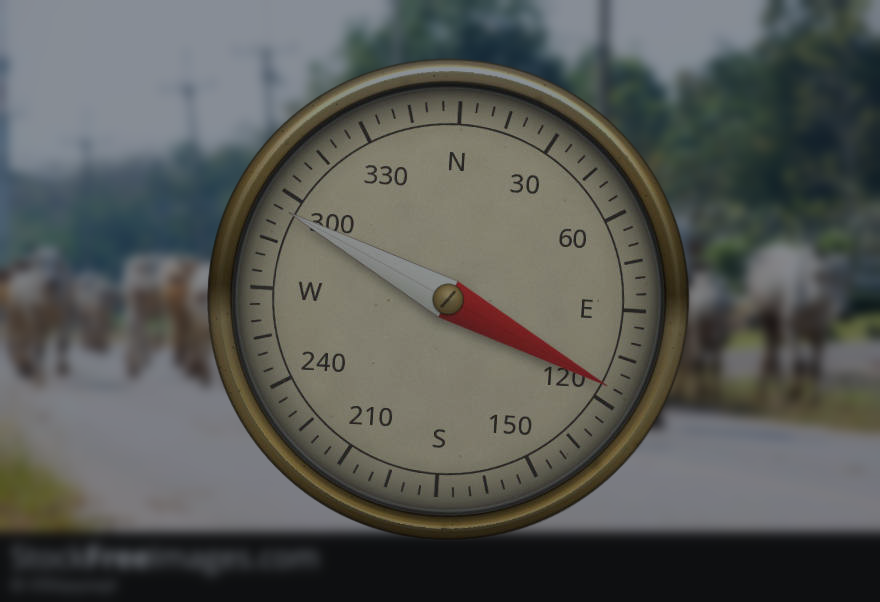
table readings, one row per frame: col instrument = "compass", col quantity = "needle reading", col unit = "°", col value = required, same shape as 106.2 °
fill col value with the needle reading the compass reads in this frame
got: 115 °
